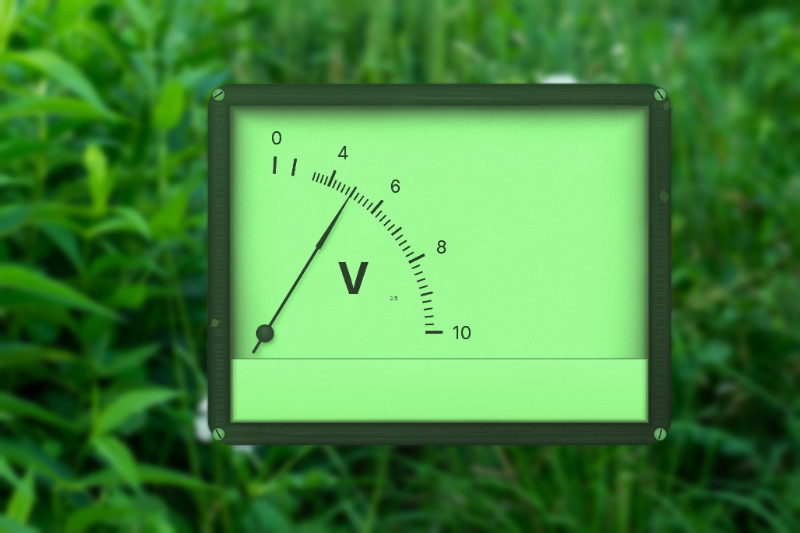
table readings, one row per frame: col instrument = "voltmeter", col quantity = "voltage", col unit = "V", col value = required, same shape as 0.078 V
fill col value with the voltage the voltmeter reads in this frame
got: 5 V
